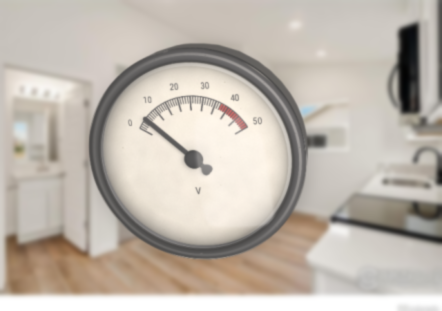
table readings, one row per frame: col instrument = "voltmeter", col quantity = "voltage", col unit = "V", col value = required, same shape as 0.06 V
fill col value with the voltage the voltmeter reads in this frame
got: 5 V
